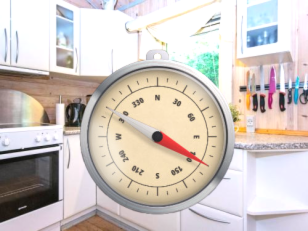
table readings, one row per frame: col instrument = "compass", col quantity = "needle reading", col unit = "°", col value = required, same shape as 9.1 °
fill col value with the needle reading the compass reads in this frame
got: 120 °
